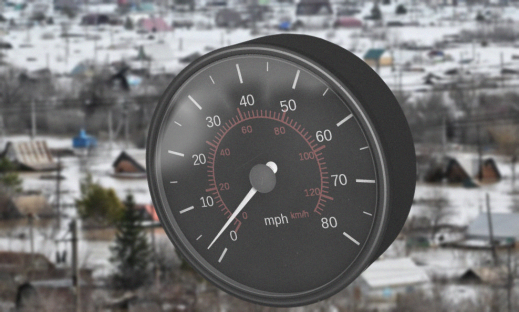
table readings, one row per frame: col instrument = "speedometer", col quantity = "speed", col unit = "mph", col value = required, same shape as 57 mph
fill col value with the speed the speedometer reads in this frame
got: 2.5 mph
